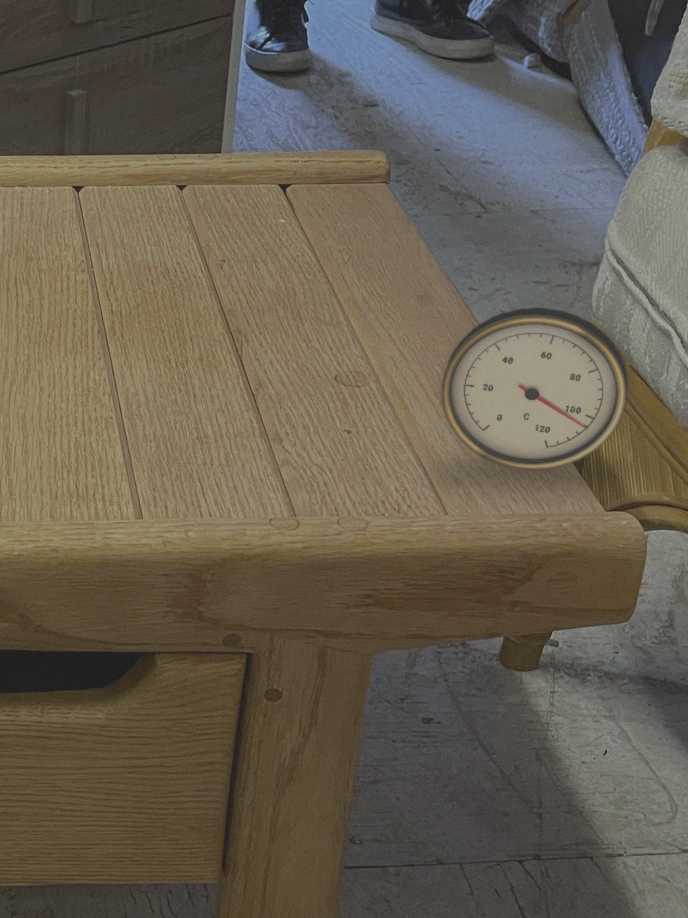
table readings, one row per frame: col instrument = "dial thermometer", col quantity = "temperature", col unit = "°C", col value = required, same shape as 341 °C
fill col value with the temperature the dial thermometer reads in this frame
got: 104 °C
